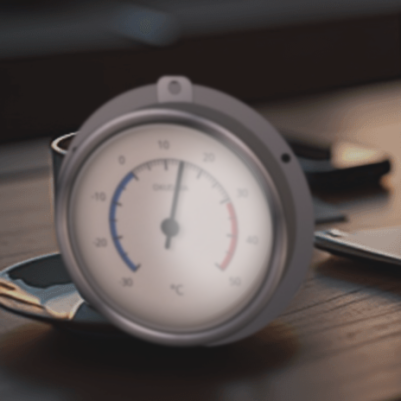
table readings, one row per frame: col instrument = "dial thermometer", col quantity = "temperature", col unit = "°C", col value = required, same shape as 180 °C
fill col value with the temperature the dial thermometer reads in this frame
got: 15 °C
